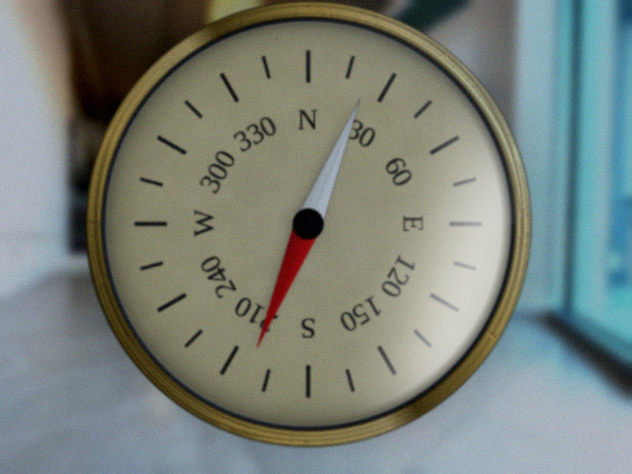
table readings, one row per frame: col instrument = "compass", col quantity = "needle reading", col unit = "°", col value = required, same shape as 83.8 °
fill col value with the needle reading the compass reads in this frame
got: 202.5 °
